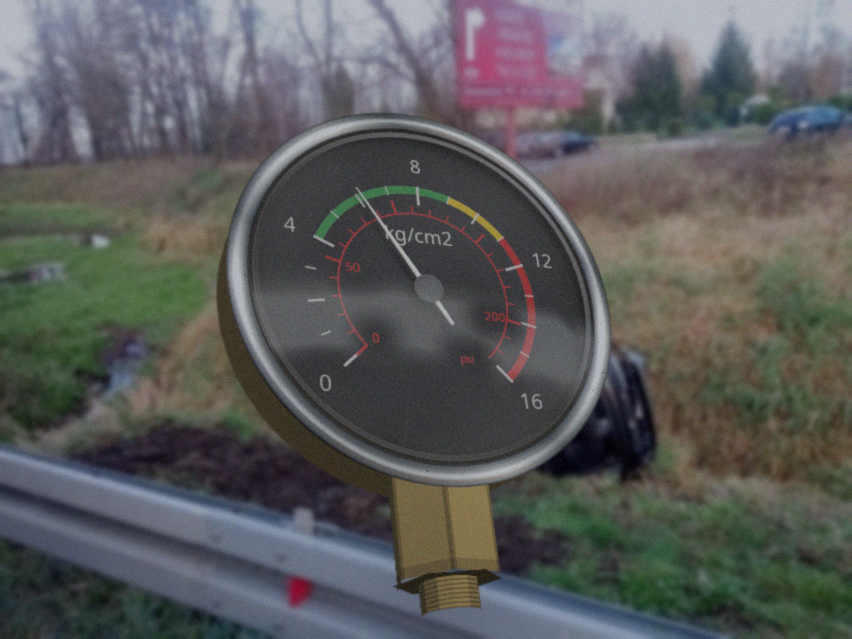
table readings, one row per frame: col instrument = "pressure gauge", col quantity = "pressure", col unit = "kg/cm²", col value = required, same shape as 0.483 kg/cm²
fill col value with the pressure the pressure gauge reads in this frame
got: 6 kg/cm²
